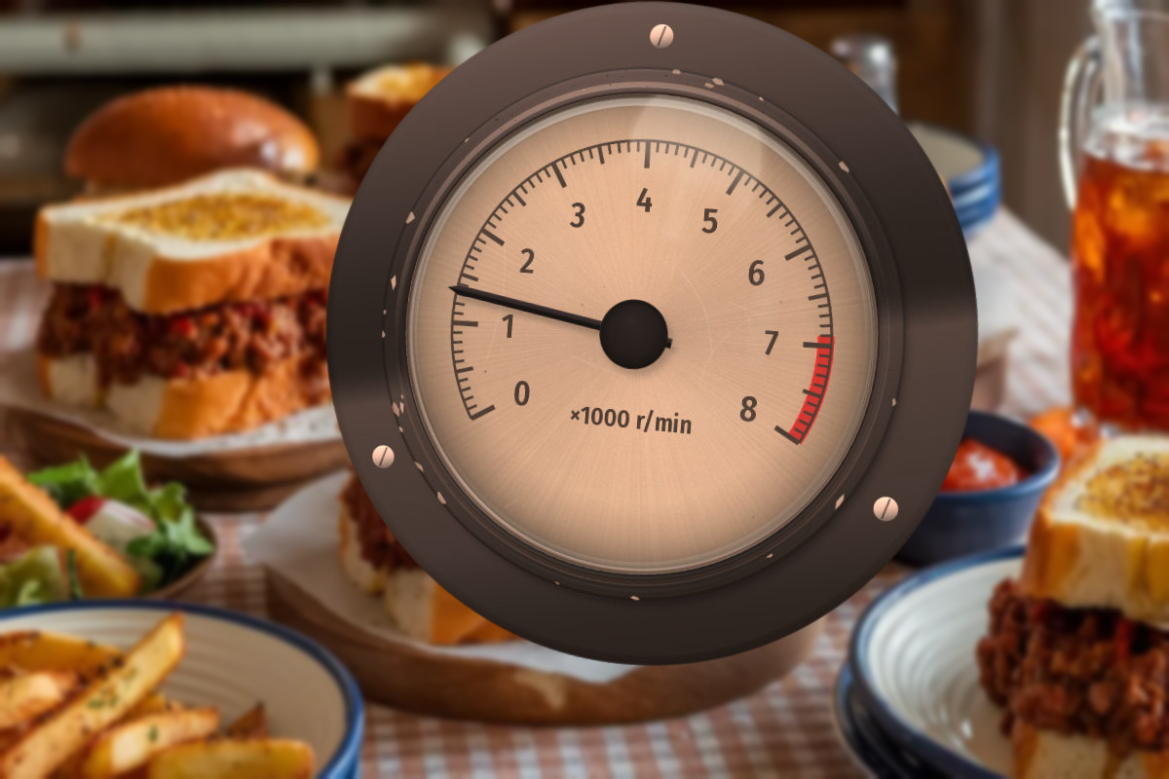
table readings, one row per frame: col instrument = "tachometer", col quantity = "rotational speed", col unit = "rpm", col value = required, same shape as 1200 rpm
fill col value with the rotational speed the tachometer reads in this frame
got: 1350 rpm
